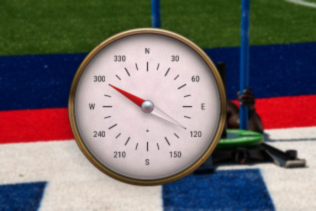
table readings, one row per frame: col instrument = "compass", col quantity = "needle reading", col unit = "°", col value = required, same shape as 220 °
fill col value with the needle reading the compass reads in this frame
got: 300 °
